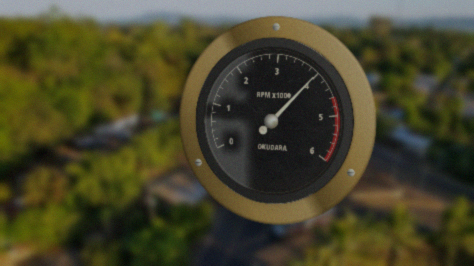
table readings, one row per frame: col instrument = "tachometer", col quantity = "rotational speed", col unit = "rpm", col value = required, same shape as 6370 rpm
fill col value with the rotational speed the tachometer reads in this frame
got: 4000 rpm
